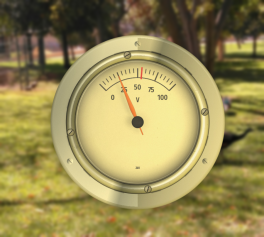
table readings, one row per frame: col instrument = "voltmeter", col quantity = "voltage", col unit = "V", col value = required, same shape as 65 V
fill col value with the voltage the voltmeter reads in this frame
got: 25 V
